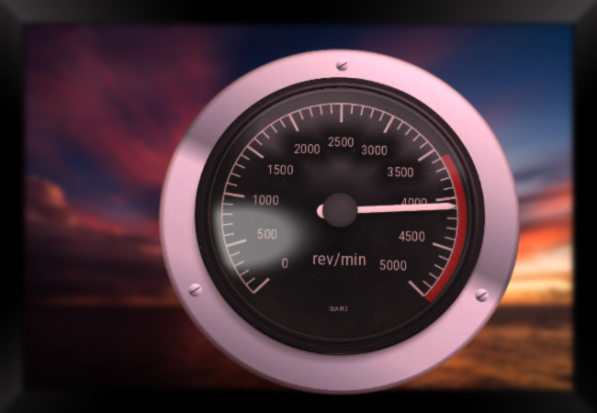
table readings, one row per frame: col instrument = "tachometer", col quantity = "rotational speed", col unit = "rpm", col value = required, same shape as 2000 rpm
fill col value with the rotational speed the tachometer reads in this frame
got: 4100 rpm
